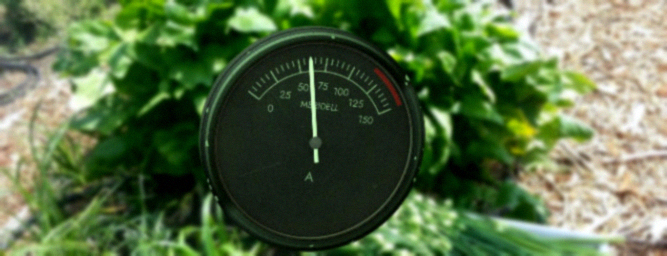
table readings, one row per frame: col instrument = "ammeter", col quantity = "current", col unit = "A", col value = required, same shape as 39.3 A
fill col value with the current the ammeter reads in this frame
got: 60 A
